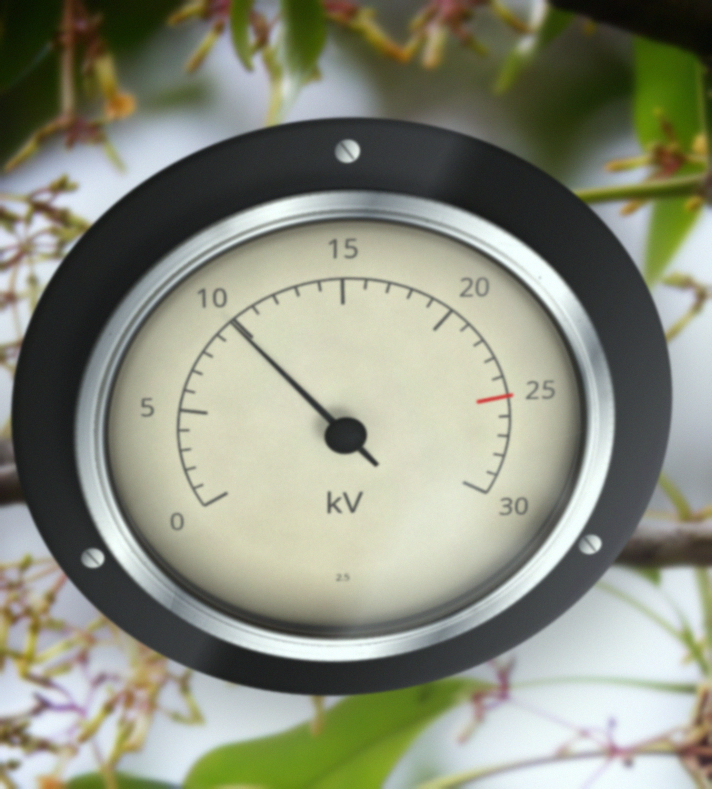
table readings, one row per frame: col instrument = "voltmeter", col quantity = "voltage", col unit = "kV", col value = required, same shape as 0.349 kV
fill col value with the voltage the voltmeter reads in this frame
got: 10 kV
